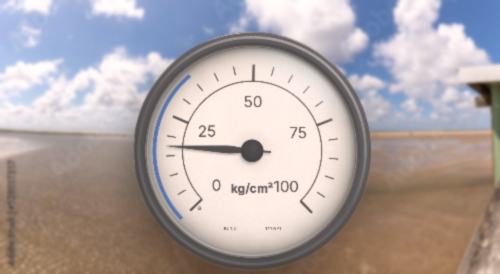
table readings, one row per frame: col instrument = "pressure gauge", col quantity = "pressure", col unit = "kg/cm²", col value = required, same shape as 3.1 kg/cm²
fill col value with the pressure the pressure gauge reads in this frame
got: 17.5 kg/cm²
